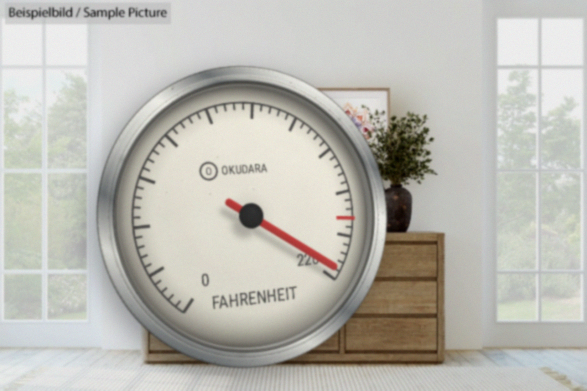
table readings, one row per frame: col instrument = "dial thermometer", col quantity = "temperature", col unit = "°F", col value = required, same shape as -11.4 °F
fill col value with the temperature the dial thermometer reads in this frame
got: 216 °F
